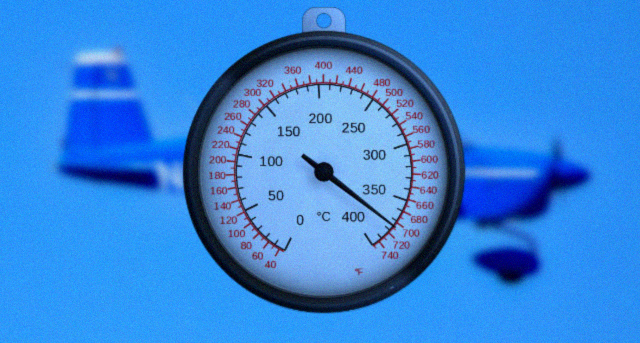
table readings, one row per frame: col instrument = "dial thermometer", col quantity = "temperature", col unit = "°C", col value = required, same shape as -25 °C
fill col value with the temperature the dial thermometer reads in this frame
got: 375 °C
